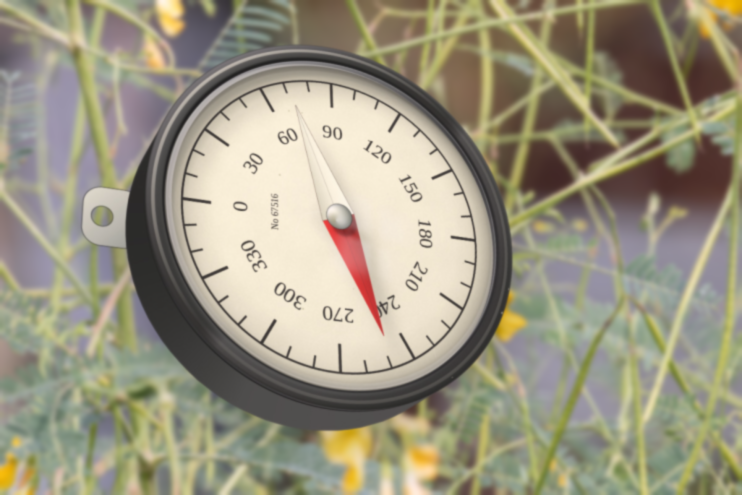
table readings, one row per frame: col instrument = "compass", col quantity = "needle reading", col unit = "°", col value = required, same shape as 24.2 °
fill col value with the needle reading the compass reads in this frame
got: 250 °
